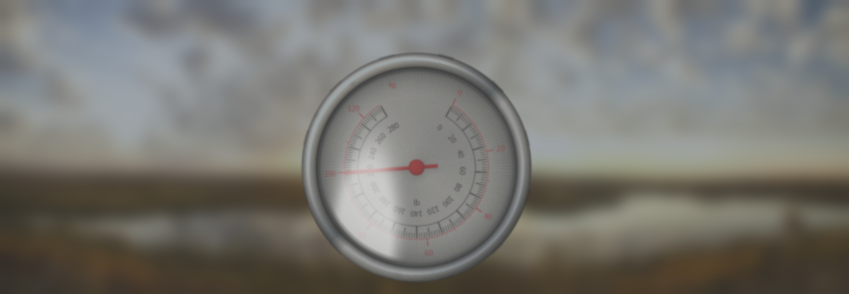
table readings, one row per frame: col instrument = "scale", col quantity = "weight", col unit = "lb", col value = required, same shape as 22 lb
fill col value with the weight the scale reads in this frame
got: 220 lb
